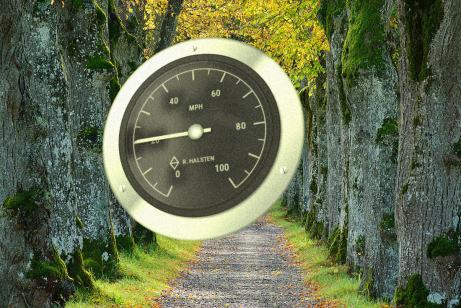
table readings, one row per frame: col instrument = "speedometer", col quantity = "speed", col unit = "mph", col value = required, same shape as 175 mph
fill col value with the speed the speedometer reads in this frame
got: 20 mph
